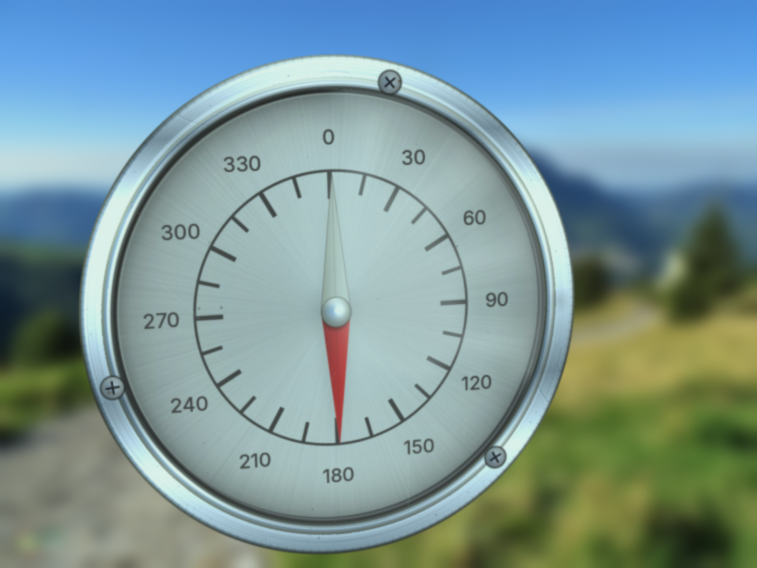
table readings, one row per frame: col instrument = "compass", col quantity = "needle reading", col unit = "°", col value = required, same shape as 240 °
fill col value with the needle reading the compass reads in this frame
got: 180 °
